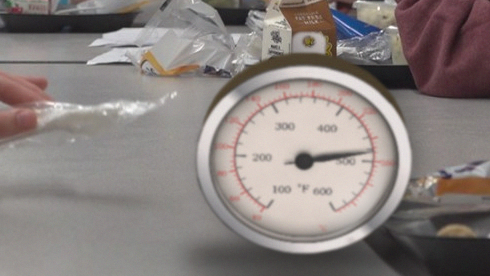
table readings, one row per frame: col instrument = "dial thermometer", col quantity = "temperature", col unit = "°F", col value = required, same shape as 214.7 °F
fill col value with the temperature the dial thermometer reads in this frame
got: 480 °F
